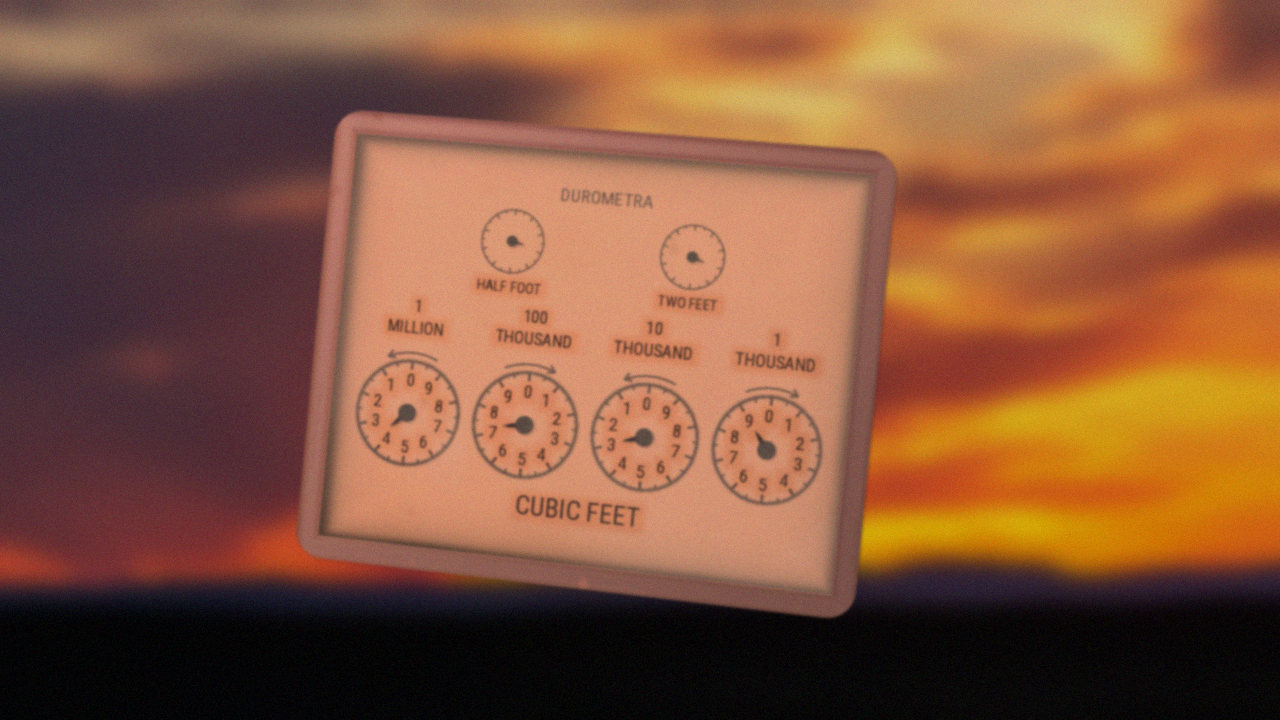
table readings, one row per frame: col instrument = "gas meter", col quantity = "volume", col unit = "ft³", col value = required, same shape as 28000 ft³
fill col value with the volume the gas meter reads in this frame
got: 372900 ft³
